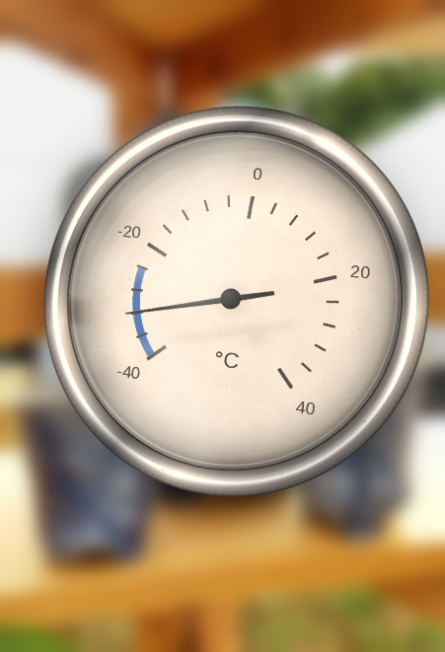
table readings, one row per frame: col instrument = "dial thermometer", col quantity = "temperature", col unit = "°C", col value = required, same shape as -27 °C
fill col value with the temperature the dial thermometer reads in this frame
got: -32 °C
